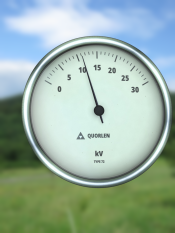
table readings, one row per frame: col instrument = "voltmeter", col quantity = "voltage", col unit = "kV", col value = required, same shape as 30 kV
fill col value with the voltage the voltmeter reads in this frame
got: 11 kV
